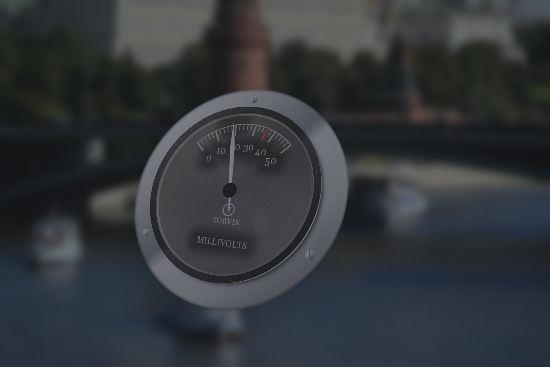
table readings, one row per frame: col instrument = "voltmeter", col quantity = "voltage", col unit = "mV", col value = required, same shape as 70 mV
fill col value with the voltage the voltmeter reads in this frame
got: 20 mV
